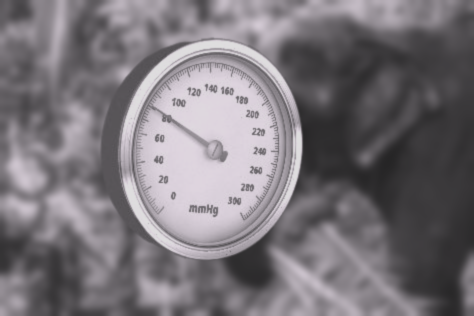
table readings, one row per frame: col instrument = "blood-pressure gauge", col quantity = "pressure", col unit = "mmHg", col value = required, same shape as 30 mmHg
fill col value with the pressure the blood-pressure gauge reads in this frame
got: 80 mmHg
